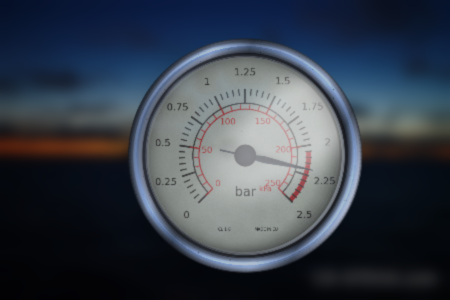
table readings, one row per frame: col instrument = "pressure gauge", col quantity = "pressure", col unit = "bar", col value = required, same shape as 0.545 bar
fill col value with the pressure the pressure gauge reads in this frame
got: 2.2 bar
